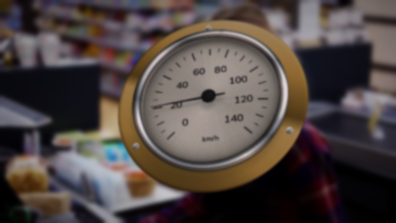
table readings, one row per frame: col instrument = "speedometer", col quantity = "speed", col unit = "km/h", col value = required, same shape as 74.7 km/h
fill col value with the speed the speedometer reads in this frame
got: 20 km/h
